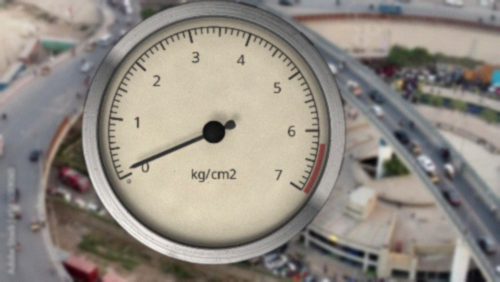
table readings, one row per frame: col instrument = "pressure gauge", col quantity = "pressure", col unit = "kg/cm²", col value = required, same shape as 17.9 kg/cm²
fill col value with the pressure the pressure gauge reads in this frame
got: 0.1 kg/cm²
